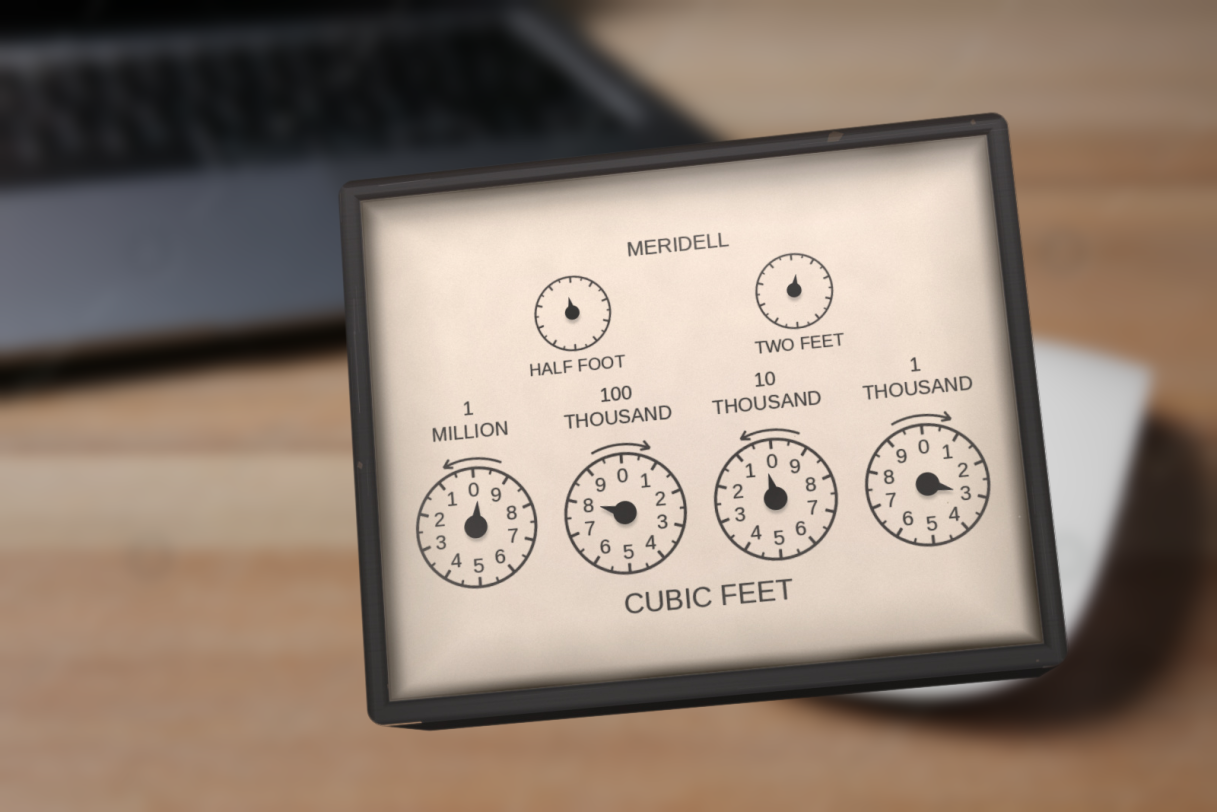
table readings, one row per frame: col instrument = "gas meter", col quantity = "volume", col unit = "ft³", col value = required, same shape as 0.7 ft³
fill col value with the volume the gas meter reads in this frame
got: 980300 ft³
